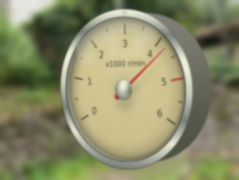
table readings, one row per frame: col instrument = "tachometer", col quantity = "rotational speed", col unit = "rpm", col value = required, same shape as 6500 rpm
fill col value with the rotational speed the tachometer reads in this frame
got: 4250 rpm
